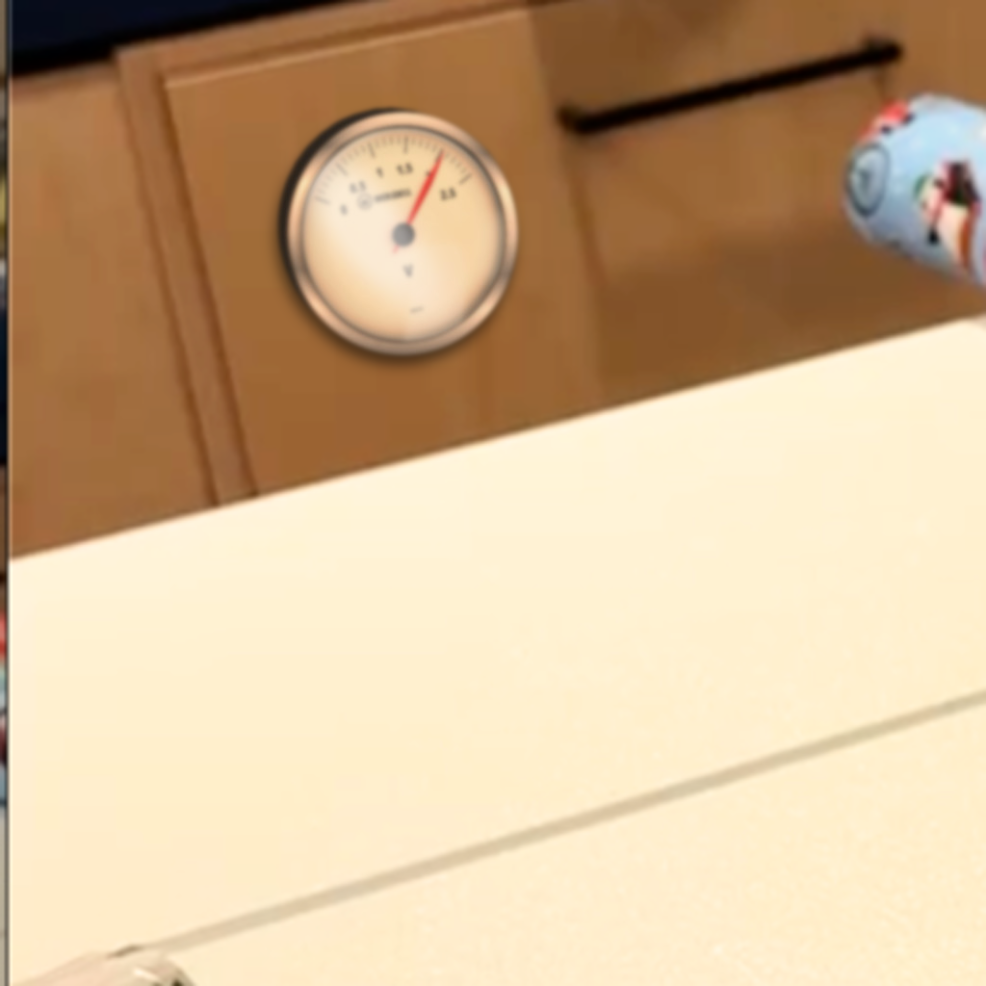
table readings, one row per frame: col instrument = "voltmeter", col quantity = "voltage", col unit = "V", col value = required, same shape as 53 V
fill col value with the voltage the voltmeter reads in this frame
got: 2 V
